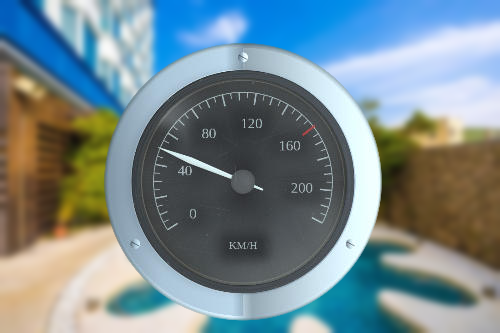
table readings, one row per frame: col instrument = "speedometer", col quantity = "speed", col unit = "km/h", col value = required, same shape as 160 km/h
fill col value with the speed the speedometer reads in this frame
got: 50 km/h
